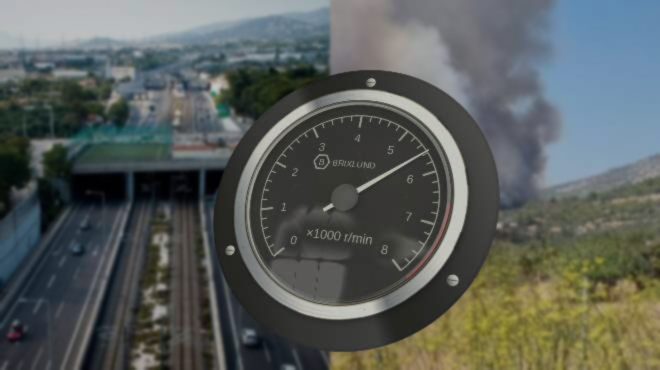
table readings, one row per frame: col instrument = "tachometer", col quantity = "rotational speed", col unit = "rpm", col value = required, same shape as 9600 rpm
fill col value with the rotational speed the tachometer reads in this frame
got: 5600 rpm
